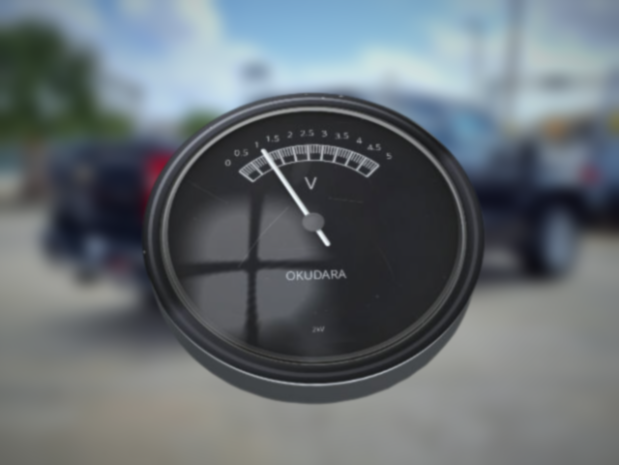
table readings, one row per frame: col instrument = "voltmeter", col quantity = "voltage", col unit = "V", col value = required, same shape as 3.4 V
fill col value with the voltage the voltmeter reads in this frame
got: 1 V
